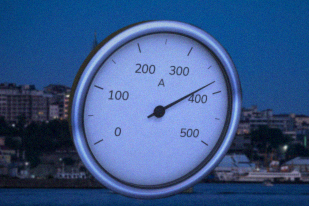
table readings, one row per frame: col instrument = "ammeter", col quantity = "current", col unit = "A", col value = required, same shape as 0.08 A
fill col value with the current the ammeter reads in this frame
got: 375 A
